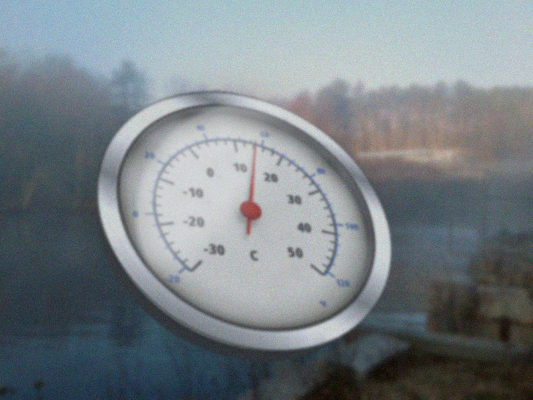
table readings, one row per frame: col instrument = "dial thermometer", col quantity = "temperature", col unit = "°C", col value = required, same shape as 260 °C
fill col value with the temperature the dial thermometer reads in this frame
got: 14 °C
